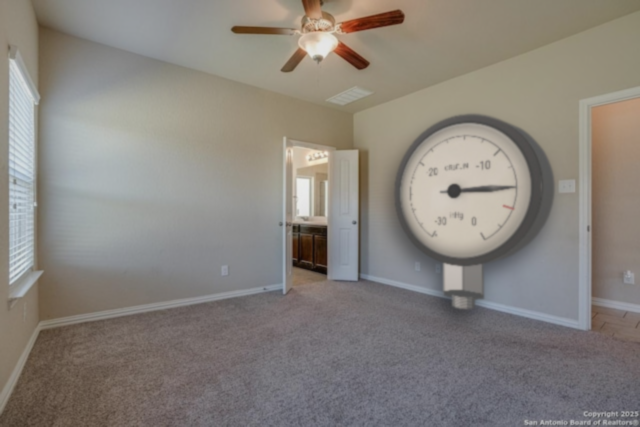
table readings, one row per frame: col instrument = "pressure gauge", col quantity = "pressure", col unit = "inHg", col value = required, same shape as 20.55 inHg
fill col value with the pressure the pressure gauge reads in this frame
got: -6 inHg
